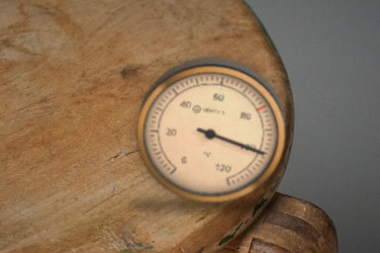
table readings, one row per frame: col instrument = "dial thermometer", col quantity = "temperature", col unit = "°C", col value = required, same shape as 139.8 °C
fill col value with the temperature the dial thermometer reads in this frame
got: 100 °C
